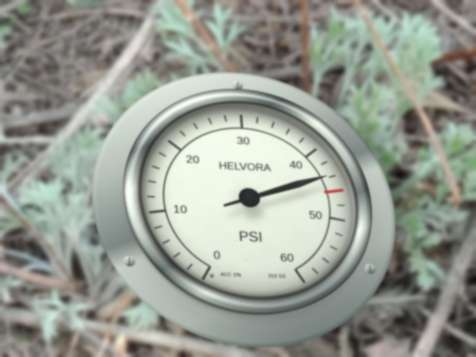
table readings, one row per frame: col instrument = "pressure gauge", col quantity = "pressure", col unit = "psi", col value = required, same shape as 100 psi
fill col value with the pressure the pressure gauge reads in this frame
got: 44 psi
